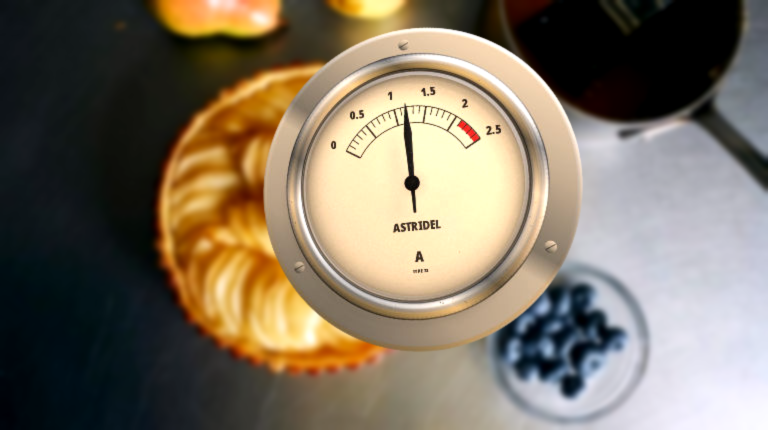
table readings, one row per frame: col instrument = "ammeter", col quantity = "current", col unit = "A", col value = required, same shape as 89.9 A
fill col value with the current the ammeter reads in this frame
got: 1.2 A
